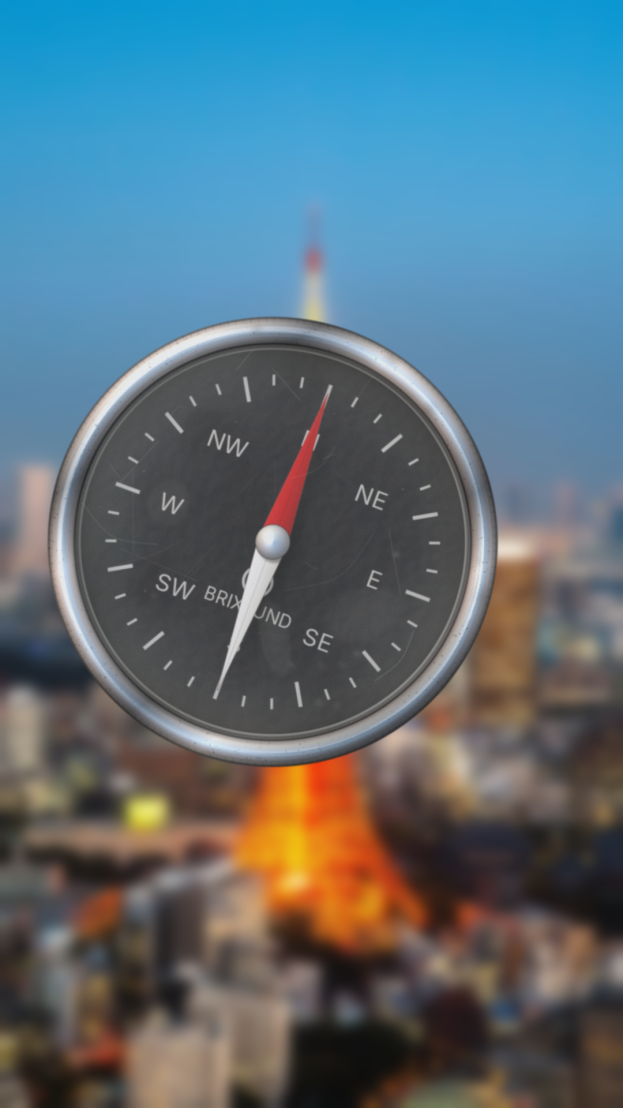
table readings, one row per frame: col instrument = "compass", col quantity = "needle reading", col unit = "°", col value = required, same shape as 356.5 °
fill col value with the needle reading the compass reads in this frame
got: 0 °
